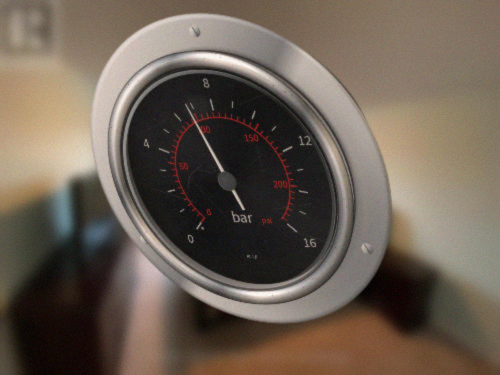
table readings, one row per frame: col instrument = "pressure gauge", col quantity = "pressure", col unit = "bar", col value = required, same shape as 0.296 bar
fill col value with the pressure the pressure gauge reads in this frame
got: 7 bar
